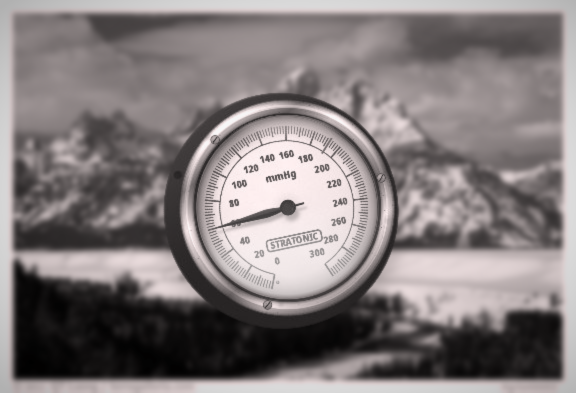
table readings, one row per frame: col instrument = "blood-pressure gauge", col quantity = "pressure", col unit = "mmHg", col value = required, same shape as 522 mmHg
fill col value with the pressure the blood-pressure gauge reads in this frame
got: 60 mmHg
